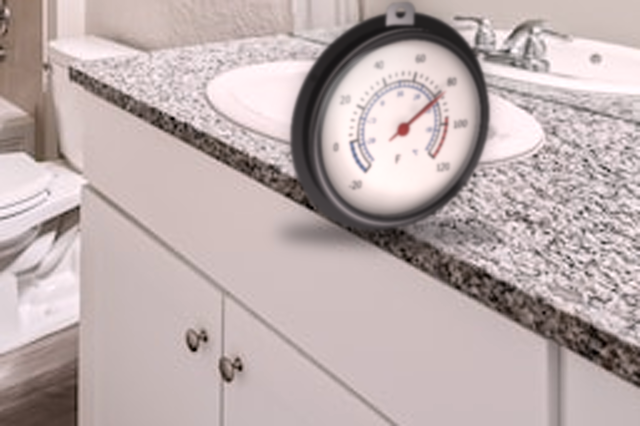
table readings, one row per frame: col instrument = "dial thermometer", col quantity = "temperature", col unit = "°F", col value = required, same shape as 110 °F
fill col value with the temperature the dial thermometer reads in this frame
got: 80 °F
